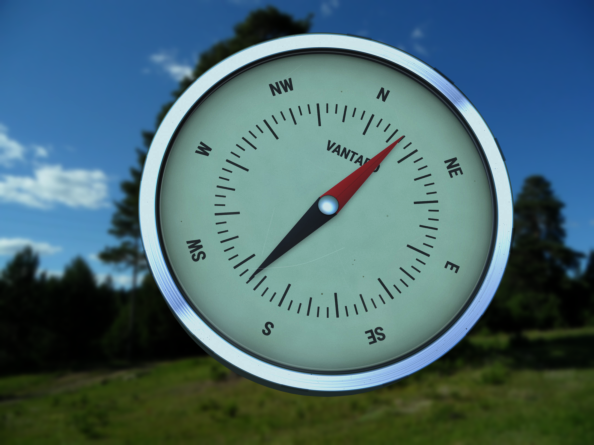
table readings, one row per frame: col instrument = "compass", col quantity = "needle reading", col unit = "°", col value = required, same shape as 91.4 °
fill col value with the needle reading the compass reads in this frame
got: 20 °
